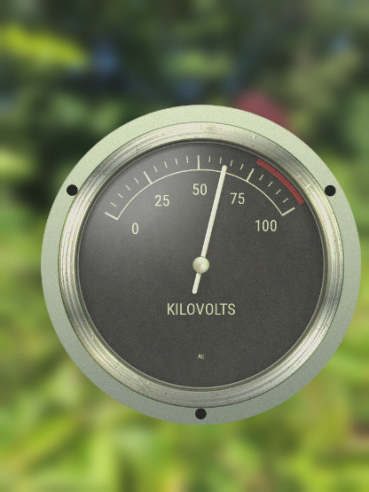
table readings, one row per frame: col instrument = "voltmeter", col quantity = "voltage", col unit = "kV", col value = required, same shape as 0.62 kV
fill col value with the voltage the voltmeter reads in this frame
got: 62.5 kV
